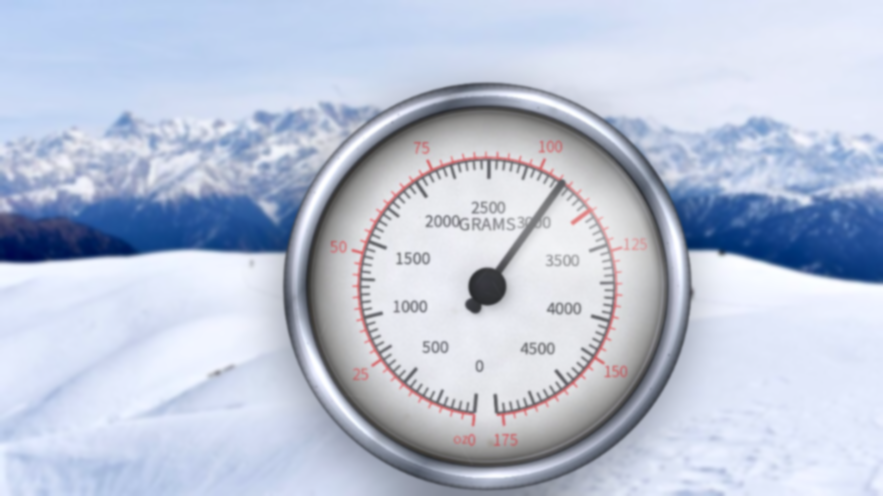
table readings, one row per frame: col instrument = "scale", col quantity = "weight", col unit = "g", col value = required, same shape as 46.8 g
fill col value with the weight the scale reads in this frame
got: 3000 g
